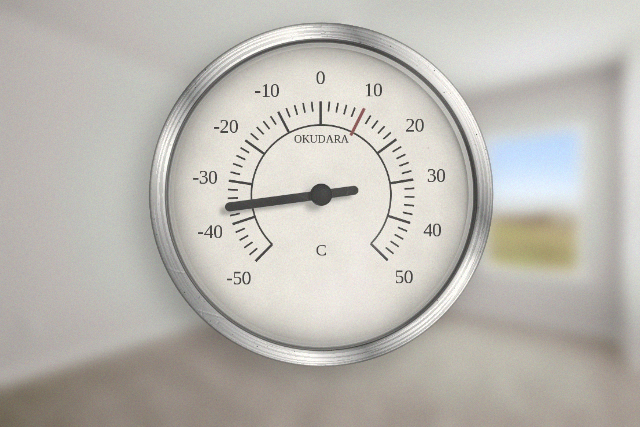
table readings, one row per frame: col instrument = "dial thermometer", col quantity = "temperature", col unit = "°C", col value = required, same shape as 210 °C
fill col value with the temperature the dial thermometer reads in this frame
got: -36 °C
